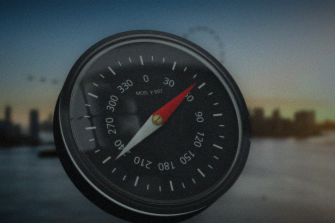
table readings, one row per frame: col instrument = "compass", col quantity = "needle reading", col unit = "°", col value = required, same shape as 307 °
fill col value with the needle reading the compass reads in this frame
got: 55 °
